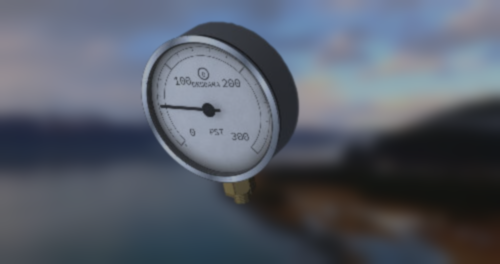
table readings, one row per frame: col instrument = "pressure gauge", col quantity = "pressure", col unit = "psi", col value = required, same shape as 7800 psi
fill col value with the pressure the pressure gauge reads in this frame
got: 50 psi
